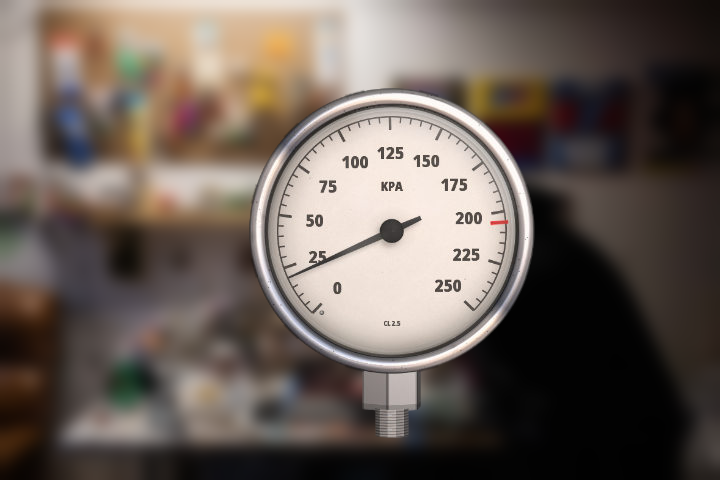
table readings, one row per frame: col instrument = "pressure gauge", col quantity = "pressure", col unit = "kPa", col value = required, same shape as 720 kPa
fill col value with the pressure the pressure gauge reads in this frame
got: 20 kPa
